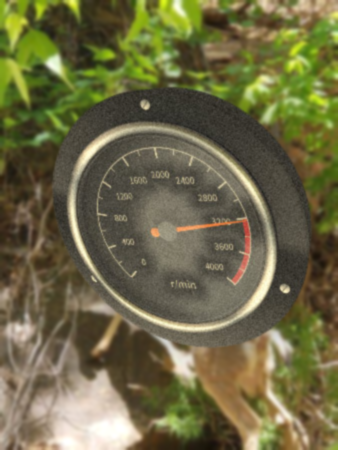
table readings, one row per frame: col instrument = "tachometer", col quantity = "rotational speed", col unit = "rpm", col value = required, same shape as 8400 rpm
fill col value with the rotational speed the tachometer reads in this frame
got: 3200 rpm
